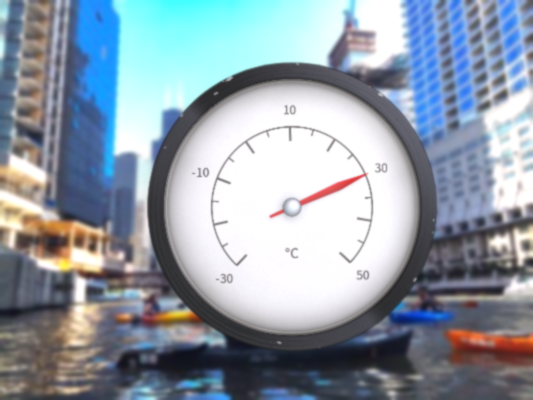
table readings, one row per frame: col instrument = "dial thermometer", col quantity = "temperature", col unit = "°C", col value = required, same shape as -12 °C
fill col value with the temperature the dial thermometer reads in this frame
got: 30 °C
